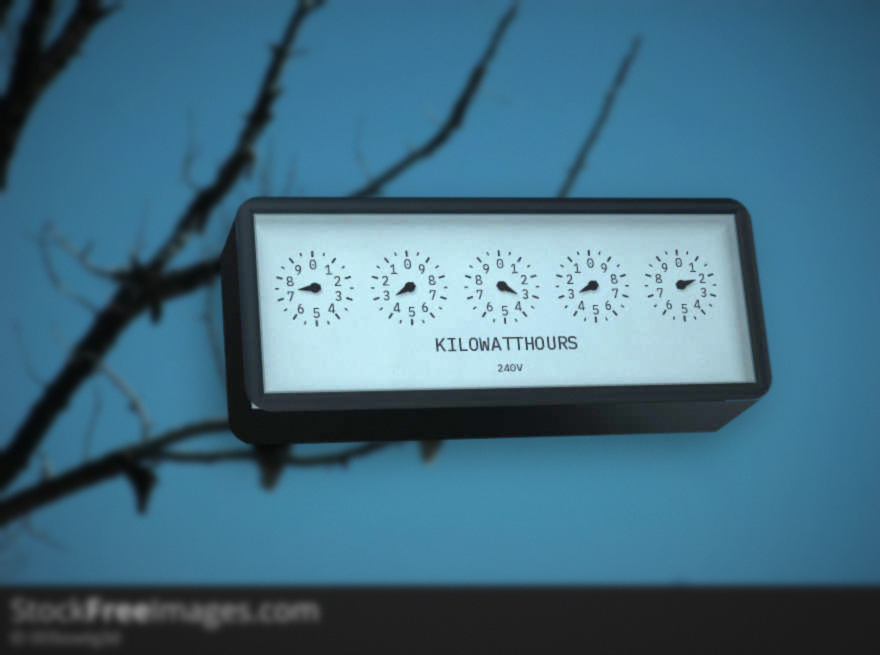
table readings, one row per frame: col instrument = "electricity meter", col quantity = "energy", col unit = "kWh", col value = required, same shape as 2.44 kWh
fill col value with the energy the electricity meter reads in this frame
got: 73332 kWh
